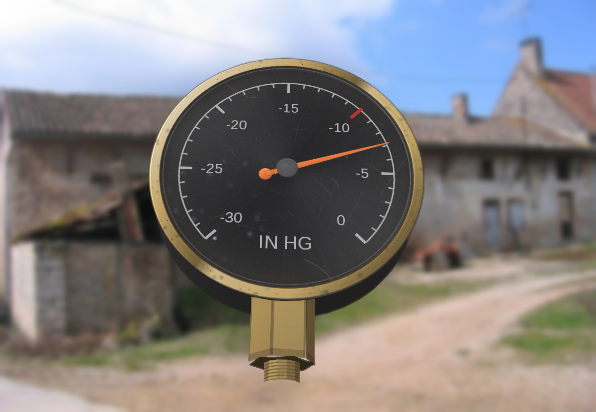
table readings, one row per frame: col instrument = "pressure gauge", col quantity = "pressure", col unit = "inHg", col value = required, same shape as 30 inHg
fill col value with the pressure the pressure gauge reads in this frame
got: -7 inHg
